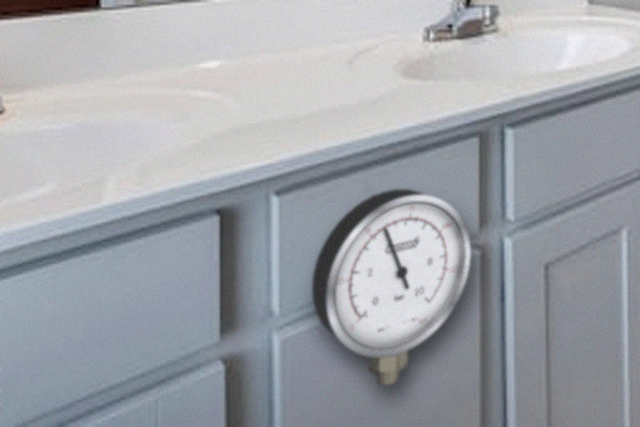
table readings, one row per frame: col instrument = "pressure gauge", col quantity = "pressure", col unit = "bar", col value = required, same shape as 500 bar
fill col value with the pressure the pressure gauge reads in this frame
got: 4 bar
